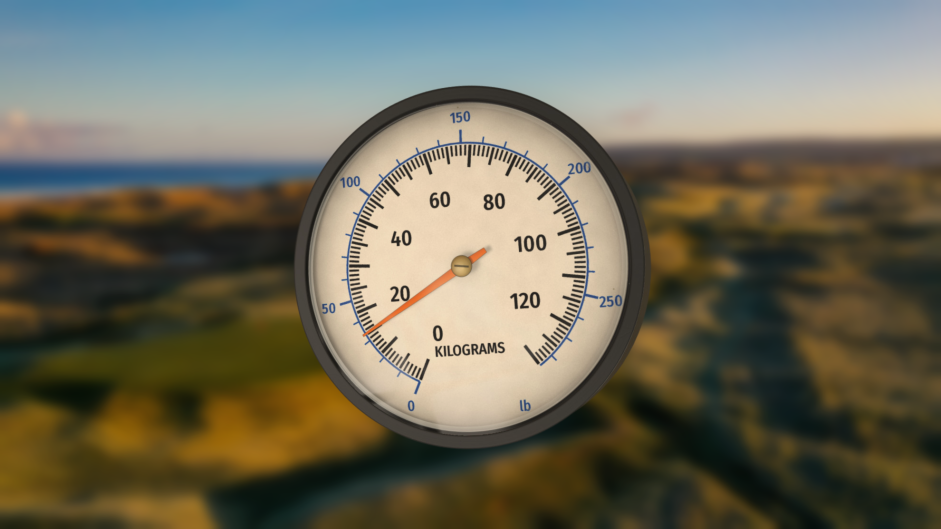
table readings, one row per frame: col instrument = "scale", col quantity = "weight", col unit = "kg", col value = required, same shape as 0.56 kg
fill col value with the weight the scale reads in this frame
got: 15 kg
